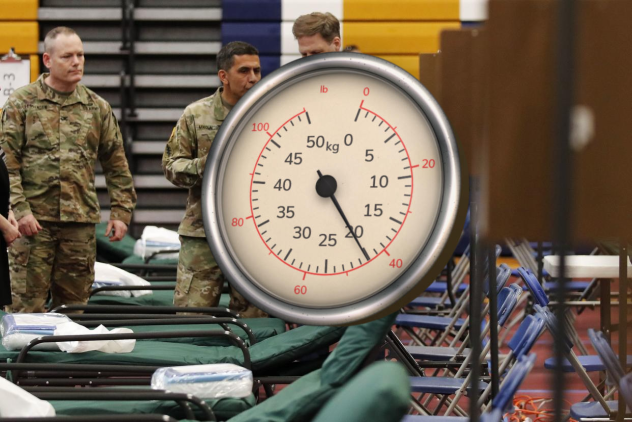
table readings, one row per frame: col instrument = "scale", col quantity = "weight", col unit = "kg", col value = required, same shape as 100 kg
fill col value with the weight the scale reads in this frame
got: 20 kg
